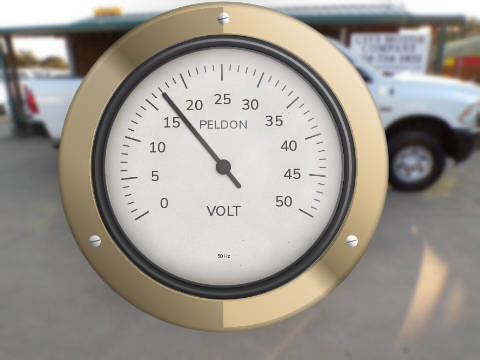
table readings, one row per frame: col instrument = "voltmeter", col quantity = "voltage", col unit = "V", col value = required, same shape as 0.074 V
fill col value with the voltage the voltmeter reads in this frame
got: 17 V
